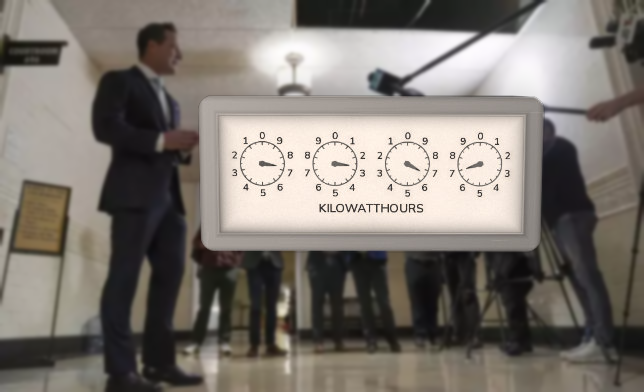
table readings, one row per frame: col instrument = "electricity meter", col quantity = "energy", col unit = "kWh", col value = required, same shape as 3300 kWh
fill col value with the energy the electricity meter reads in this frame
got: 7267 kWh
